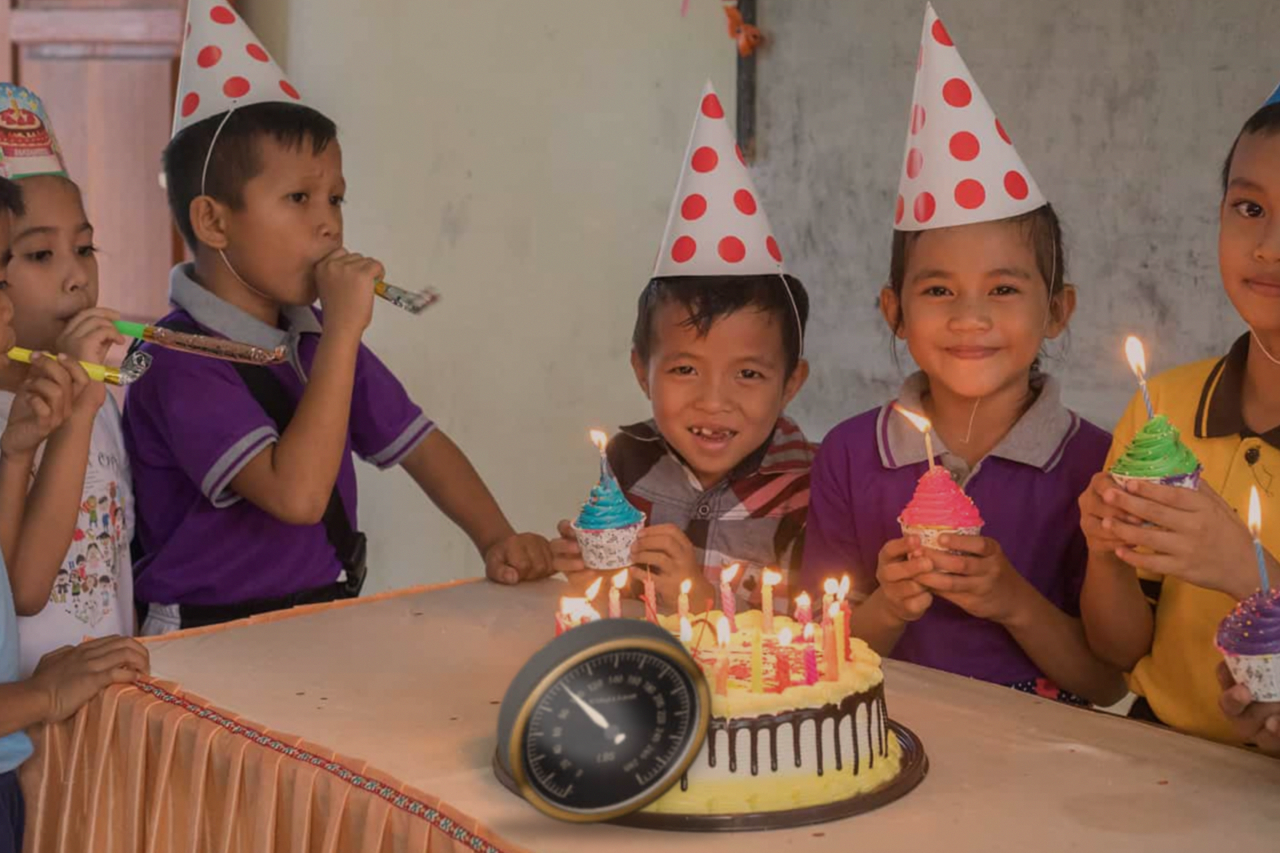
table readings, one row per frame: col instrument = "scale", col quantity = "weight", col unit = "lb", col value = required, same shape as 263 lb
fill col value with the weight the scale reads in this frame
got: 100 lb
